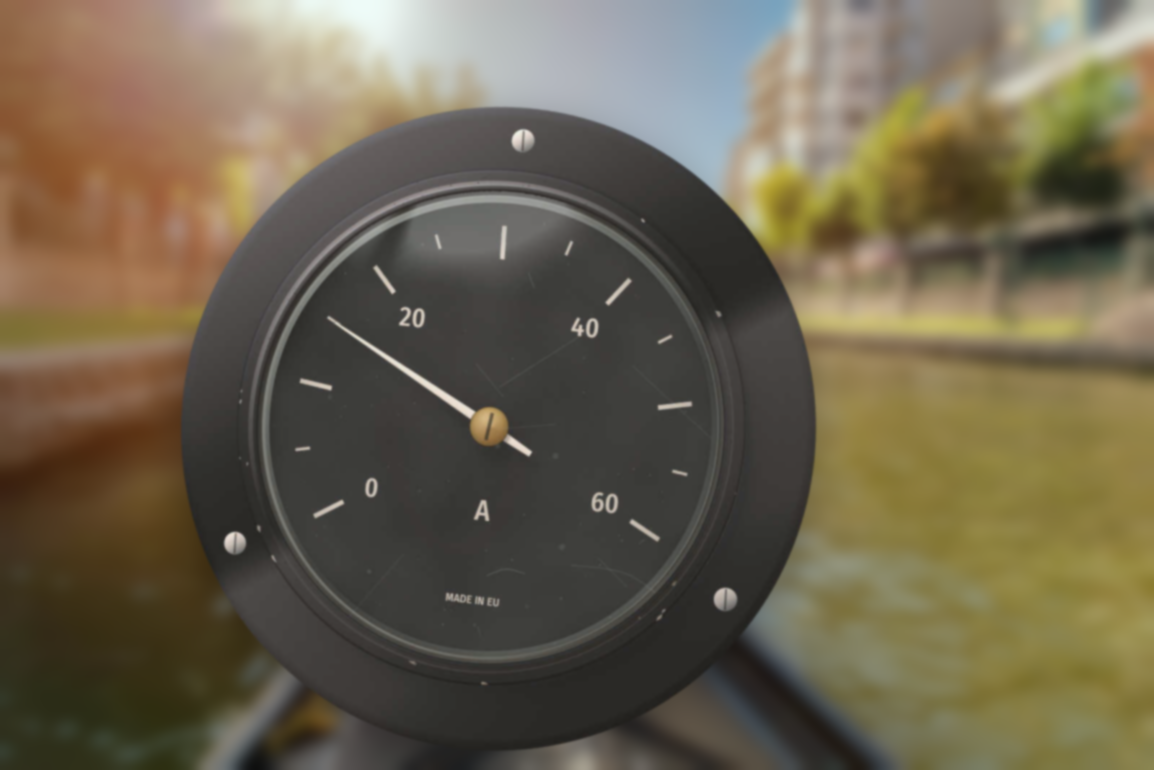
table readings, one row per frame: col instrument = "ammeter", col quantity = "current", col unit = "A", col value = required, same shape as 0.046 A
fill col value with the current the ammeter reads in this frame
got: 15 A
